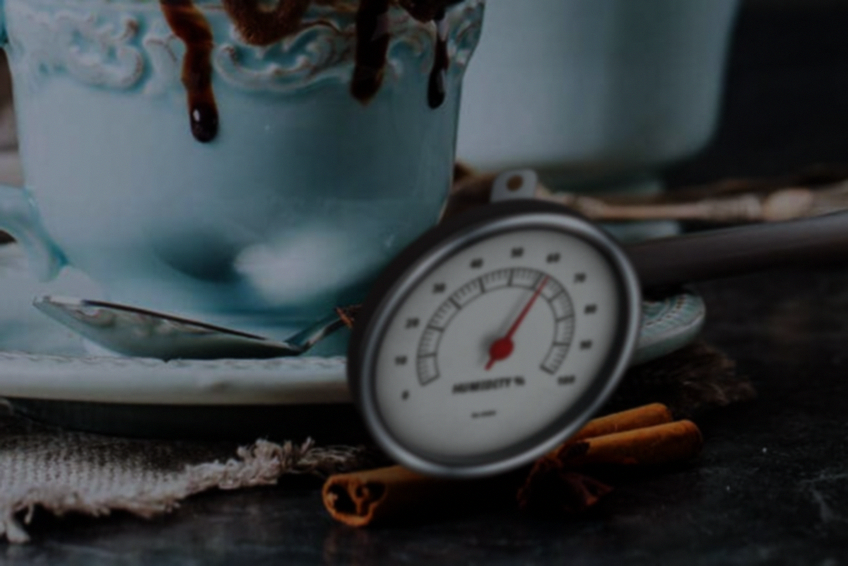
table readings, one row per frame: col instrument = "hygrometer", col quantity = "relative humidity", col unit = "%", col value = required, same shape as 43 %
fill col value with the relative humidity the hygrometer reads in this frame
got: 60 %
